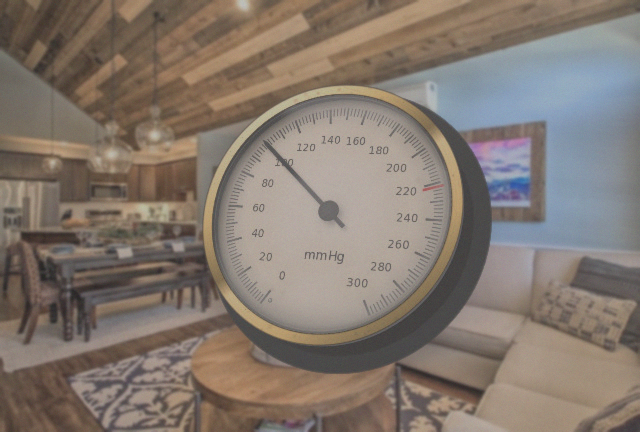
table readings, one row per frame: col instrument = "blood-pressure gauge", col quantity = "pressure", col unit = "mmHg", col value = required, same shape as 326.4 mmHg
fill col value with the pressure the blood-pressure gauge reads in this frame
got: 100 mmHg
